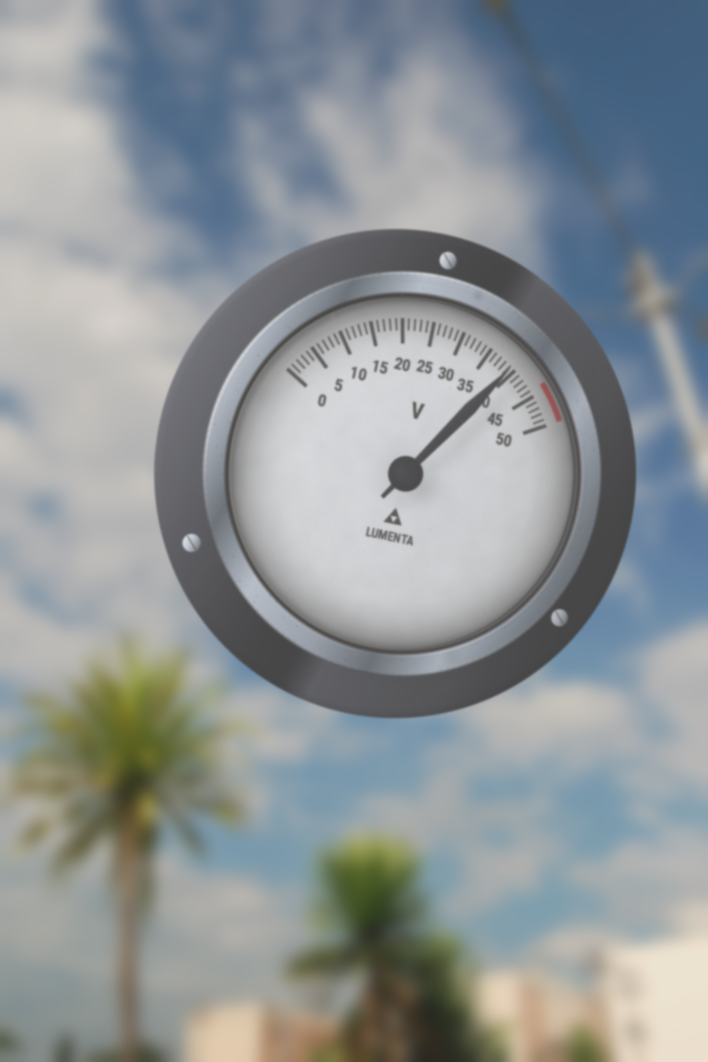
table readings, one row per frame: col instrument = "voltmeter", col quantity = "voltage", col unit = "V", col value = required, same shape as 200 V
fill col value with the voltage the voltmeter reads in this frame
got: 39 V
